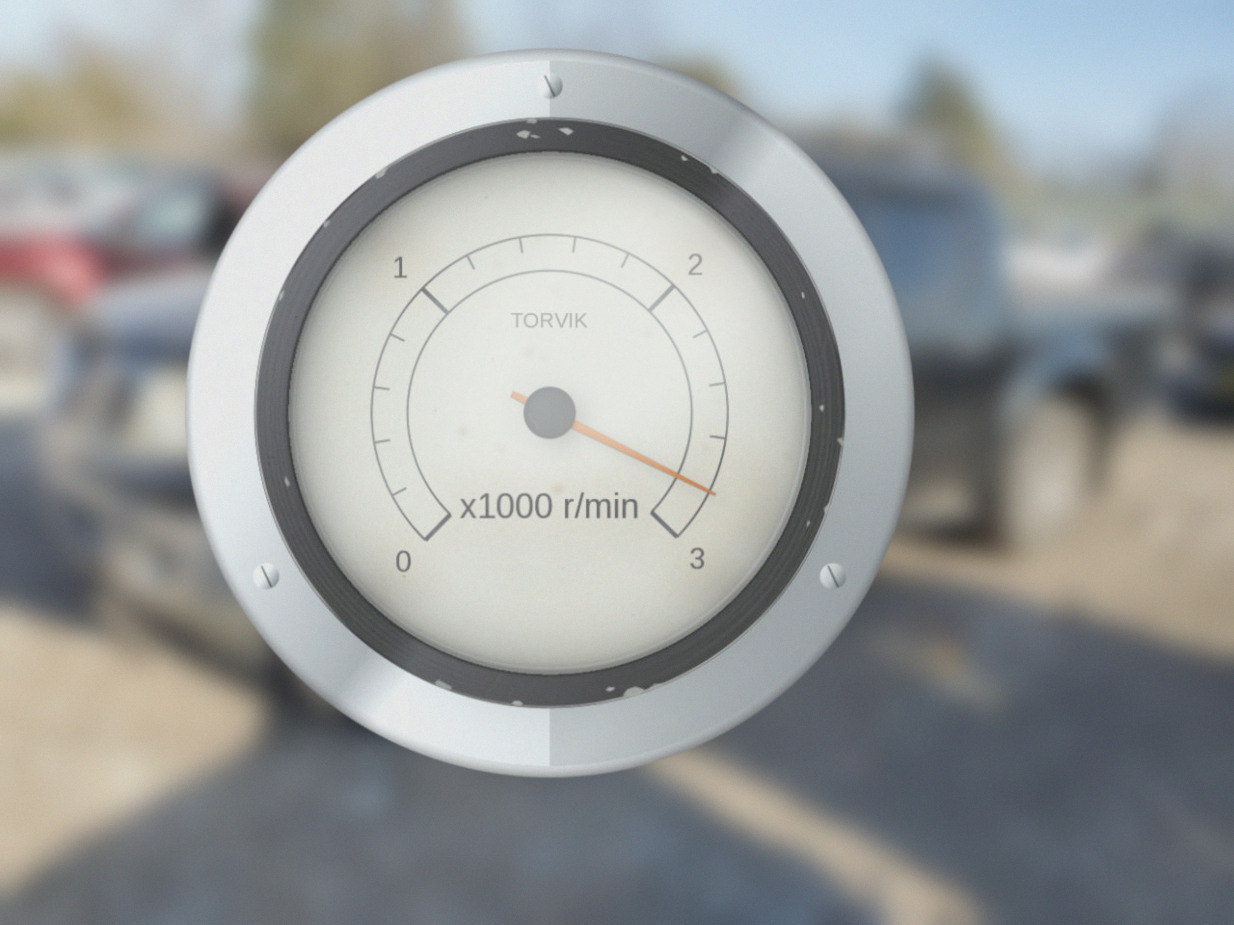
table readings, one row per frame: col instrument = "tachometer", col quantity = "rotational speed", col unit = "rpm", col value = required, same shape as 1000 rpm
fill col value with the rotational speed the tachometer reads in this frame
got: 2800 rpm
